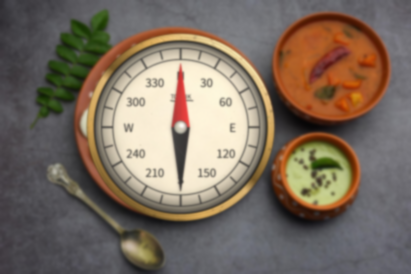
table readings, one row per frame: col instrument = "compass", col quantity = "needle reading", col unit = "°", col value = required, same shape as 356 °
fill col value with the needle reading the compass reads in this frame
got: 0 °
